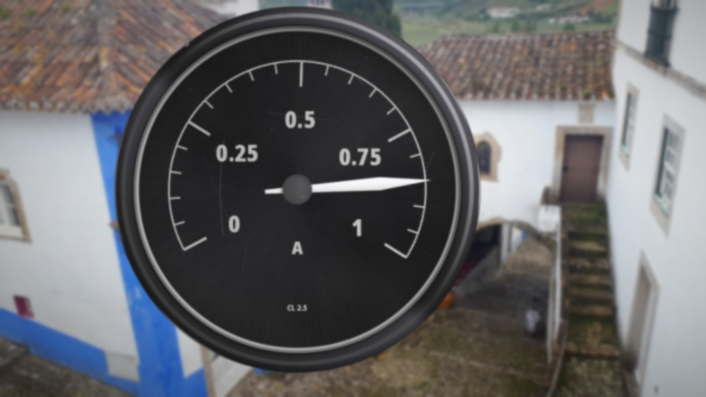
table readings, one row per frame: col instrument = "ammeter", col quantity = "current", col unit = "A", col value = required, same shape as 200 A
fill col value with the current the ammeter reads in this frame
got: 0.85 A
